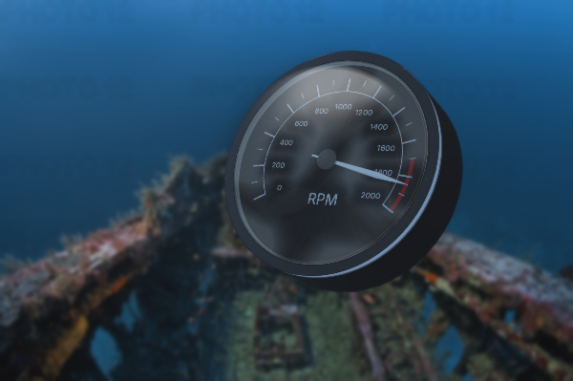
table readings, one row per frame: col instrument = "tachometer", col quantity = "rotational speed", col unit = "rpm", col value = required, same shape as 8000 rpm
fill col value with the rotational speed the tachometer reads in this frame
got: 1850 rpm
